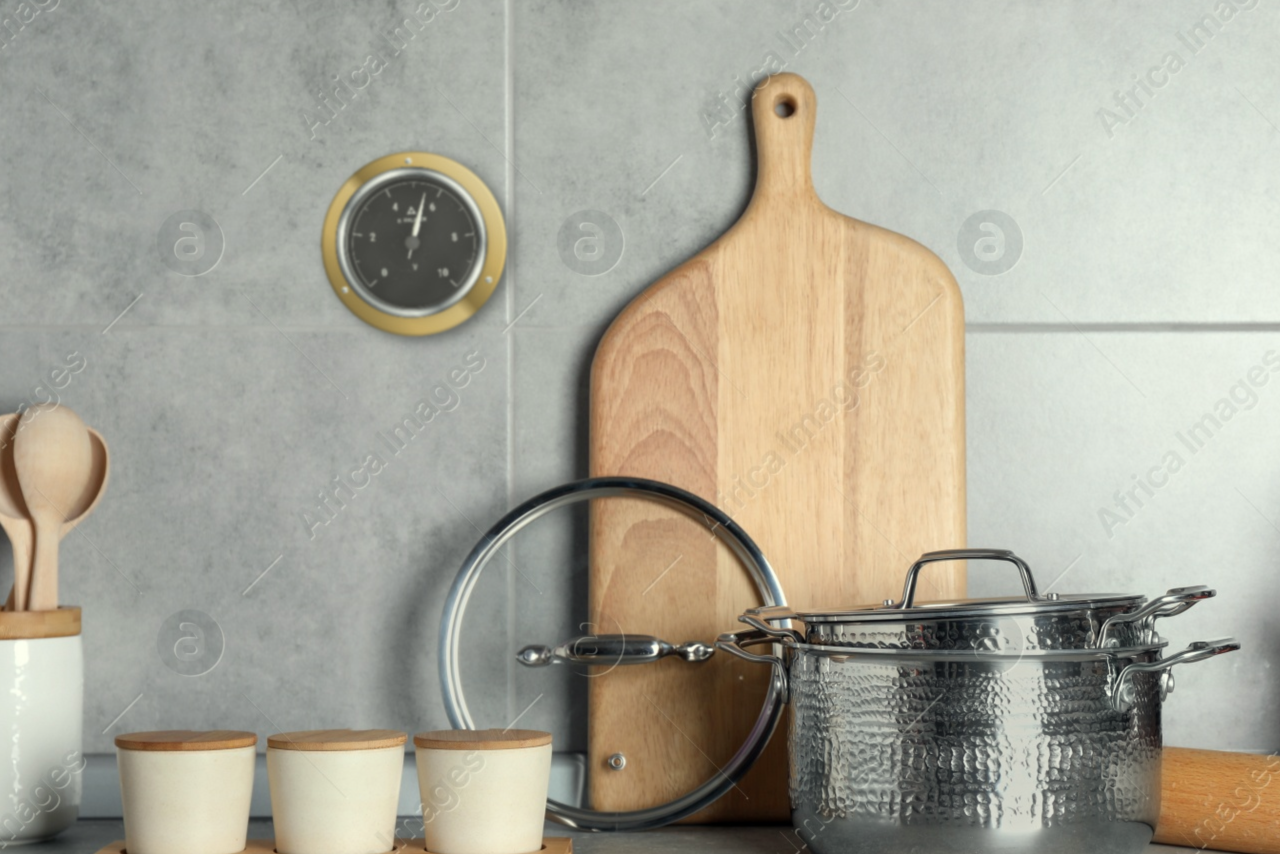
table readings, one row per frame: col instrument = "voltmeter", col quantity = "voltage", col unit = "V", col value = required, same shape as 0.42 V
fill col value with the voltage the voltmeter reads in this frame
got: 5.5 V
